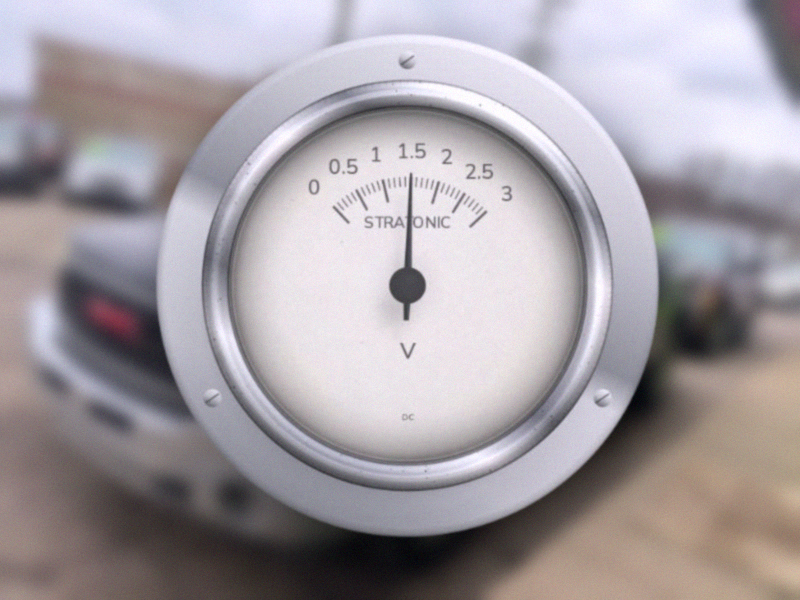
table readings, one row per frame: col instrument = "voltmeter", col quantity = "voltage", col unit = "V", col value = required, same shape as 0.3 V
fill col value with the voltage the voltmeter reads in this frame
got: 1.5 V
